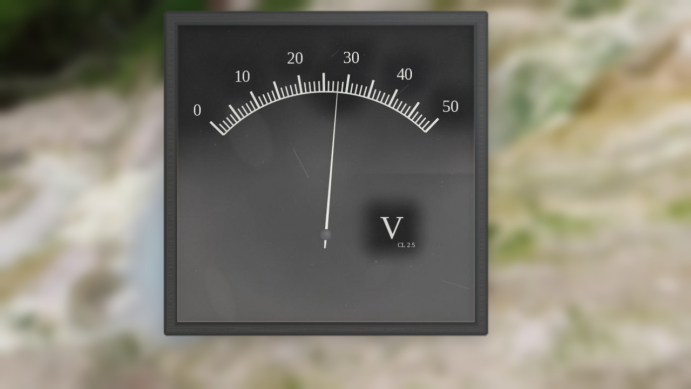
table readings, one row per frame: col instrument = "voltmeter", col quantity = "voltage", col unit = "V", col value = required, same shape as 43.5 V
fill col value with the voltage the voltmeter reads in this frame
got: 28 V
